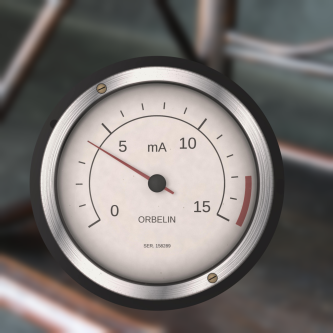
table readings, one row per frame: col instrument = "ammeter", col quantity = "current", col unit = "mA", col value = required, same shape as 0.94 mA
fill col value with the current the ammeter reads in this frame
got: 4 mA
